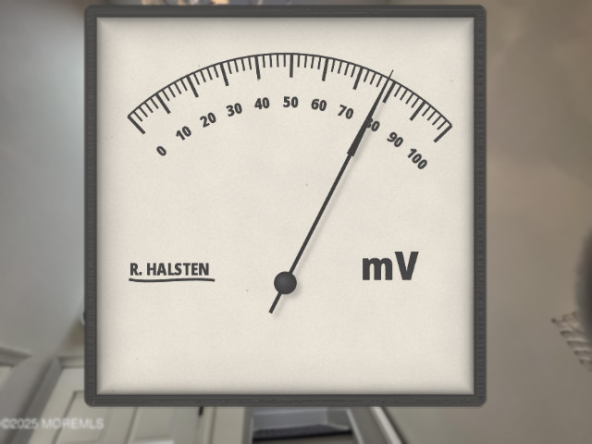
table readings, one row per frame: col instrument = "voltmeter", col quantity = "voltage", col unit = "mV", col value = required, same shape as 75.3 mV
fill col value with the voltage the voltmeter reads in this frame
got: 78 mV
